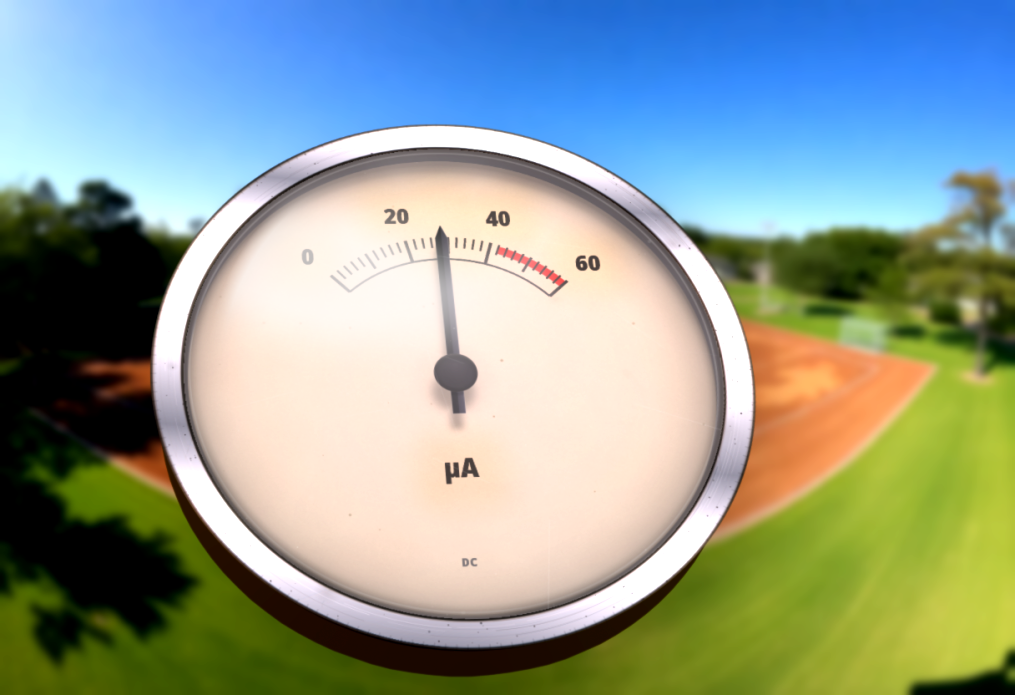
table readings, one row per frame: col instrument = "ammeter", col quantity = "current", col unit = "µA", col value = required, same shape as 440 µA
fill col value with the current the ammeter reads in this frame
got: 28 µA
